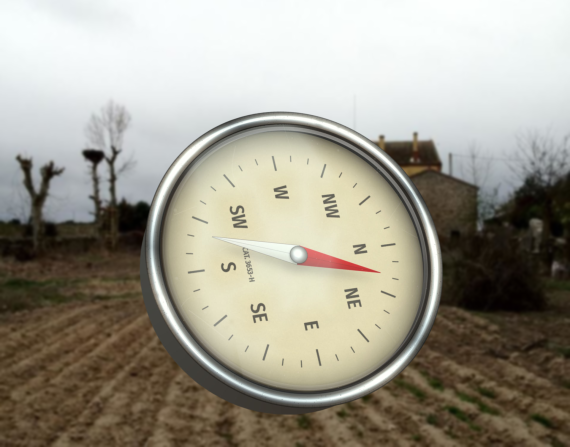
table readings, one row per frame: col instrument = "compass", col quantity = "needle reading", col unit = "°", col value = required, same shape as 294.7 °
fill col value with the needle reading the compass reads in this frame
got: 20 °
